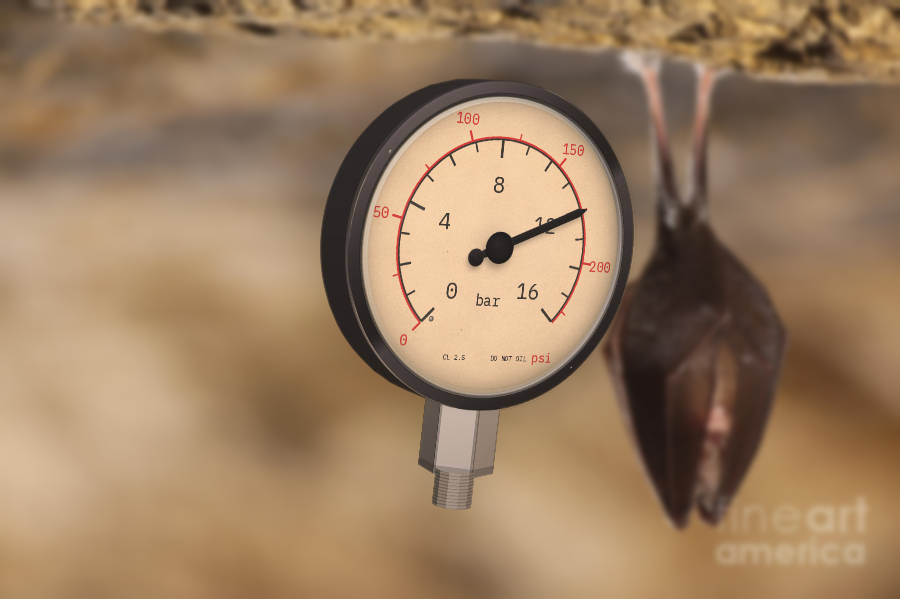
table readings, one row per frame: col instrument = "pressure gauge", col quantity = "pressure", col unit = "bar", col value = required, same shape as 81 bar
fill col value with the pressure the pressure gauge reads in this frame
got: 12 bar
